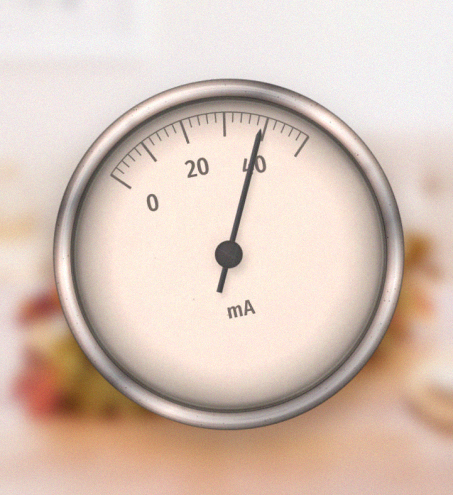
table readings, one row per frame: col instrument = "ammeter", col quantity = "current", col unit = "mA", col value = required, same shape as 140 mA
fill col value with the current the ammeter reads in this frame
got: 39 mA
